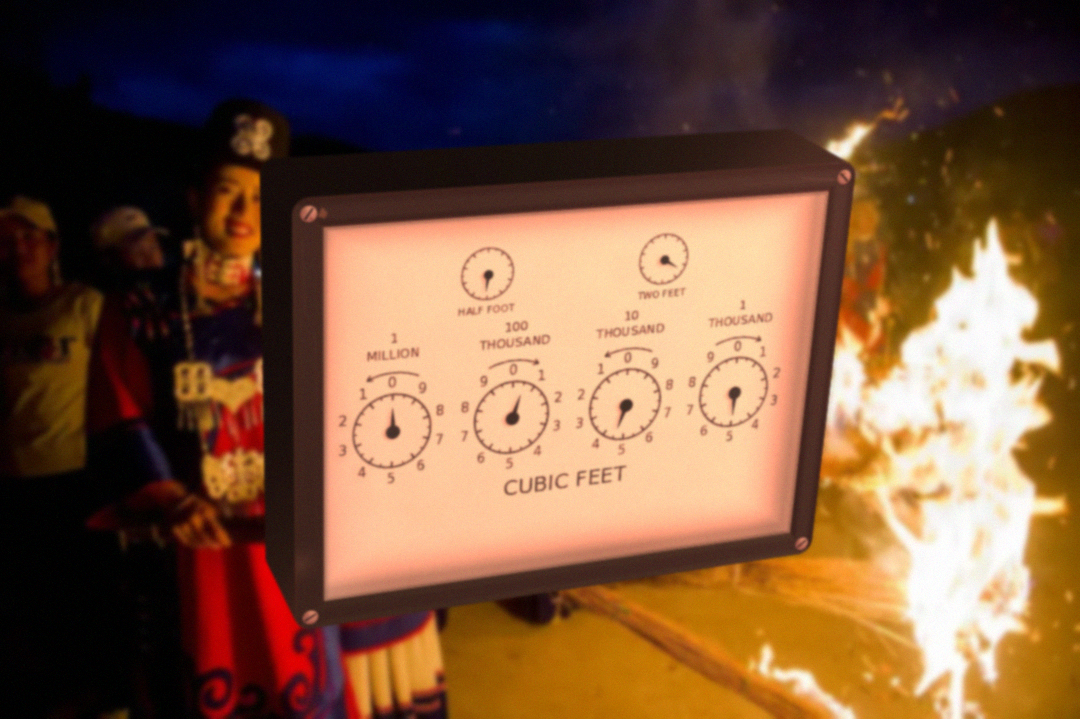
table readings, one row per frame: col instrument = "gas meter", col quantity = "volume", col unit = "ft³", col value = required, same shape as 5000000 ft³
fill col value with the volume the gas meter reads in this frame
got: 4500 ft³
